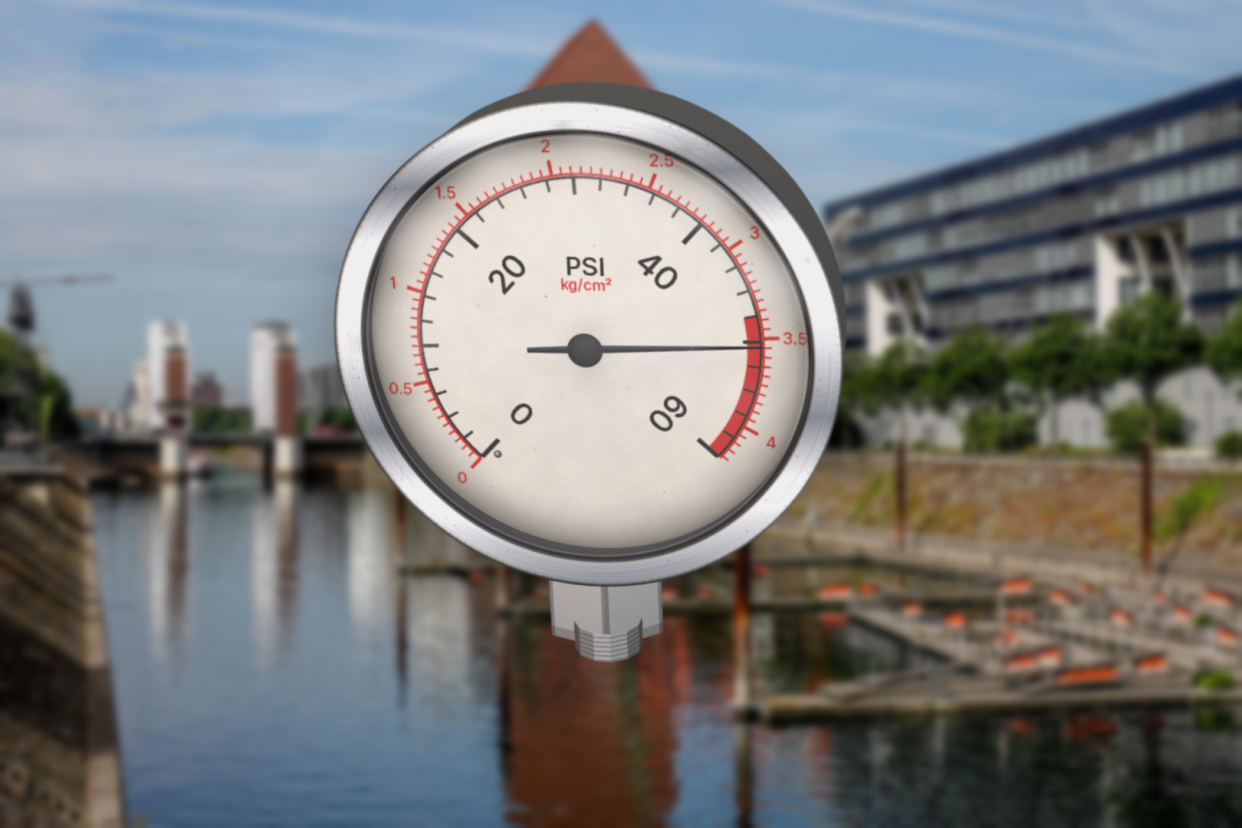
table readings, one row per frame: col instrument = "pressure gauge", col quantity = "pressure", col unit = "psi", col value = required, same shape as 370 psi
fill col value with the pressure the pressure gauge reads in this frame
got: 50 psi
